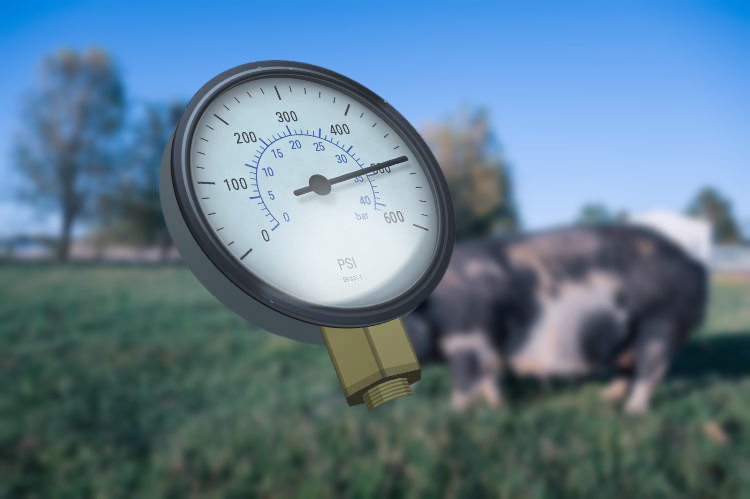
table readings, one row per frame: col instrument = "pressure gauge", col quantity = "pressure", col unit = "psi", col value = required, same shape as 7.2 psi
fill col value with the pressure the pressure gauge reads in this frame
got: 500 psi
